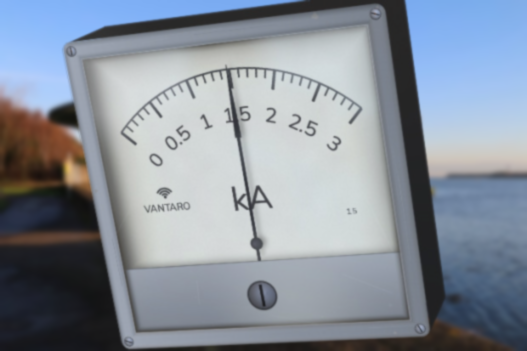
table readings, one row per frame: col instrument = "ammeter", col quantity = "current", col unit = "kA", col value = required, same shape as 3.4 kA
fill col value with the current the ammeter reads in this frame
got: 1.5 kA
